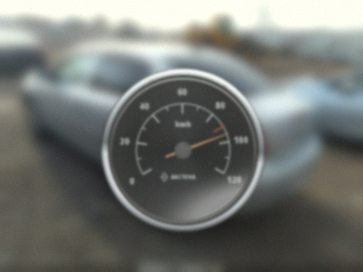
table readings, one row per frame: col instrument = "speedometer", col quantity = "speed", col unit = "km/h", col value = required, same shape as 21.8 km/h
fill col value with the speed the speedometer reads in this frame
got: 95 km/h
